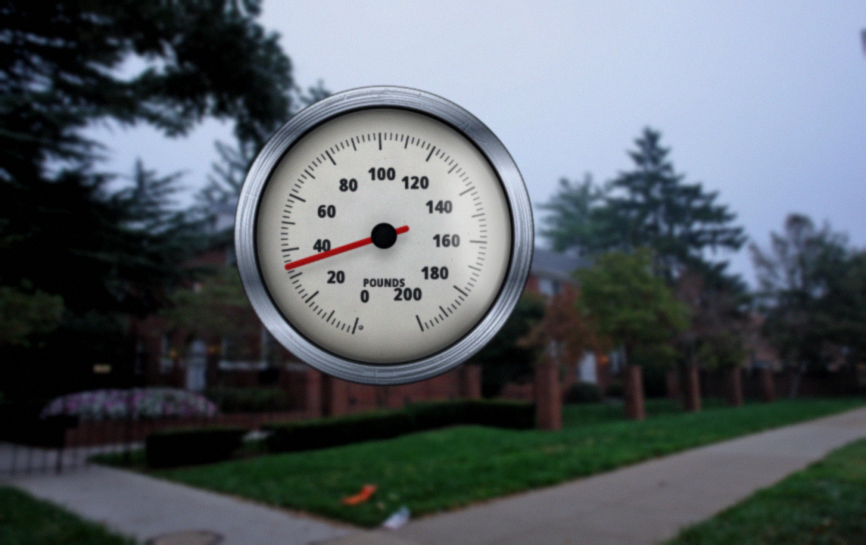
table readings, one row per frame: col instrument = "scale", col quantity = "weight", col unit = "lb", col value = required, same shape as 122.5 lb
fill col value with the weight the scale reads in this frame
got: 34 lb
